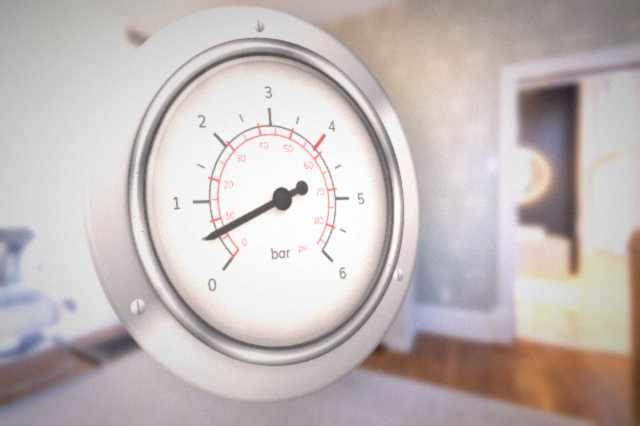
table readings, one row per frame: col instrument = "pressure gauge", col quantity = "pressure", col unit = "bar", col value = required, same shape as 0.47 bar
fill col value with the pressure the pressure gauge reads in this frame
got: 0.5 bar
